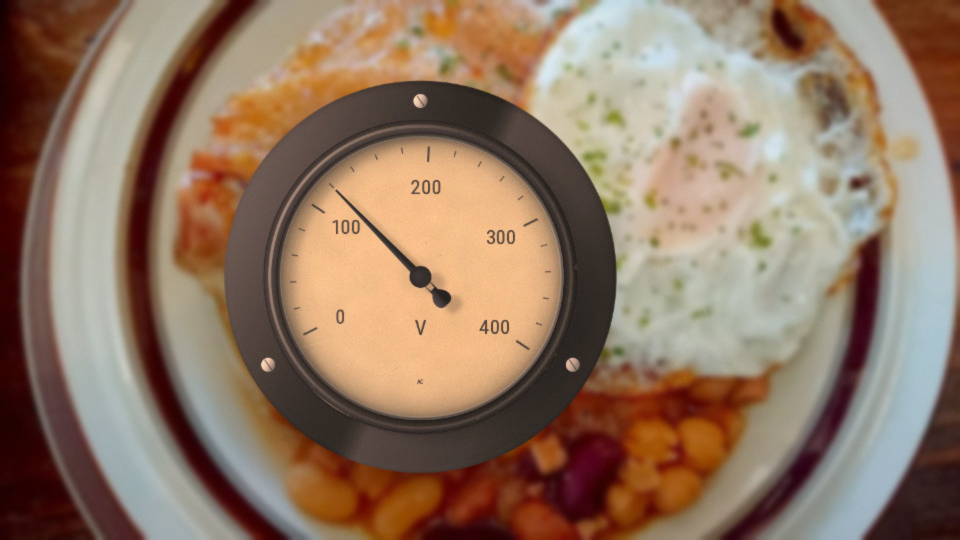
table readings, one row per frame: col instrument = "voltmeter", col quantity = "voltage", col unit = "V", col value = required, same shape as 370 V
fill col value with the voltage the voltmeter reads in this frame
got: 120 V
